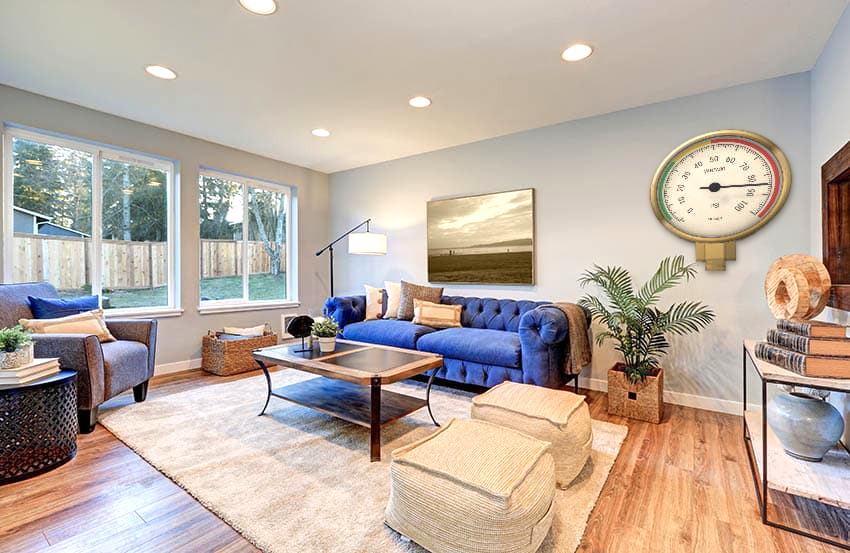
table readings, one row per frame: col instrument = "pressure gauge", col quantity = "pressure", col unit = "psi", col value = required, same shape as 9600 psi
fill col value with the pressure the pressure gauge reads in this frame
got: 85 psi
